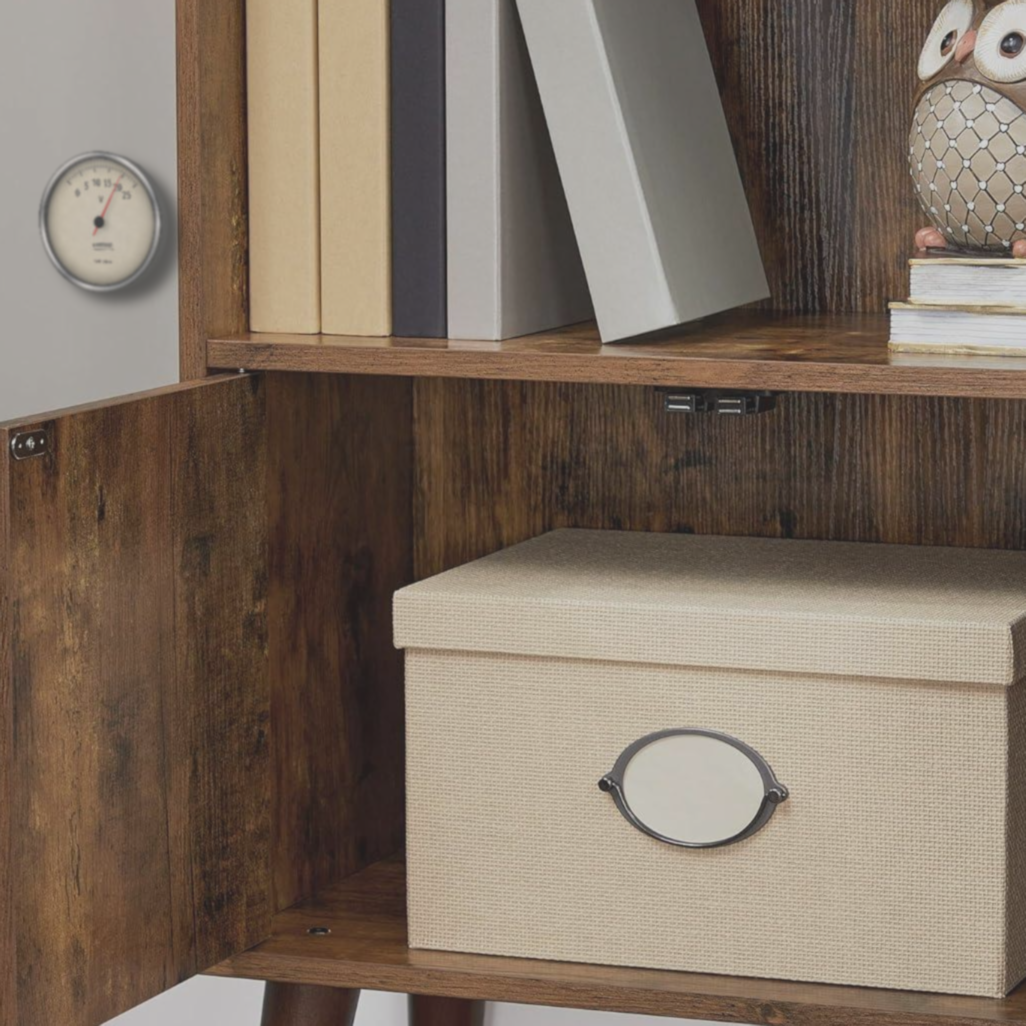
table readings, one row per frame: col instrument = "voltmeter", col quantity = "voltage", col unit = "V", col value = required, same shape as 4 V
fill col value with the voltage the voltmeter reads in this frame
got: 20 V
